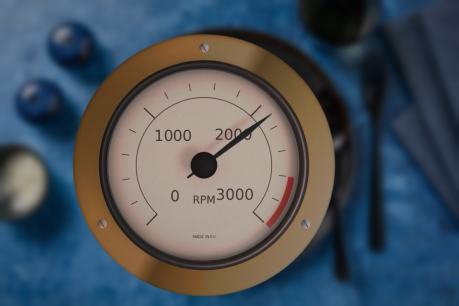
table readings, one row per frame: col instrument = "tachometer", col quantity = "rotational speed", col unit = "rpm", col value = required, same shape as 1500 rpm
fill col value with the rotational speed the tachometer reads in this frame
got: 2100 rpm
